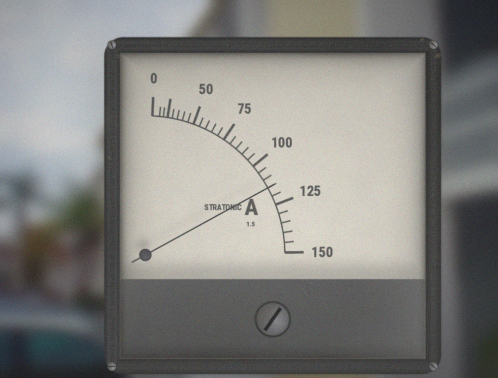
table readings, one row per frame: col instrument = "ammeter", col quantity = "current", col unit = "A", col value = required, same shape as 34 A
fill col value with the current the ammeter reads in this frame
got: 115 A
